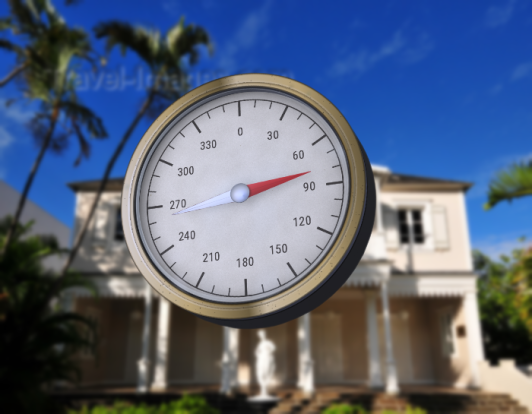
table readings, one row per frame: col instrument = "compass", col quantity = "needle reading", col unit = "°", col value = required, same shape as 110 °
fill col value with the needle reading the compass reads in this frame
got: 80 °
